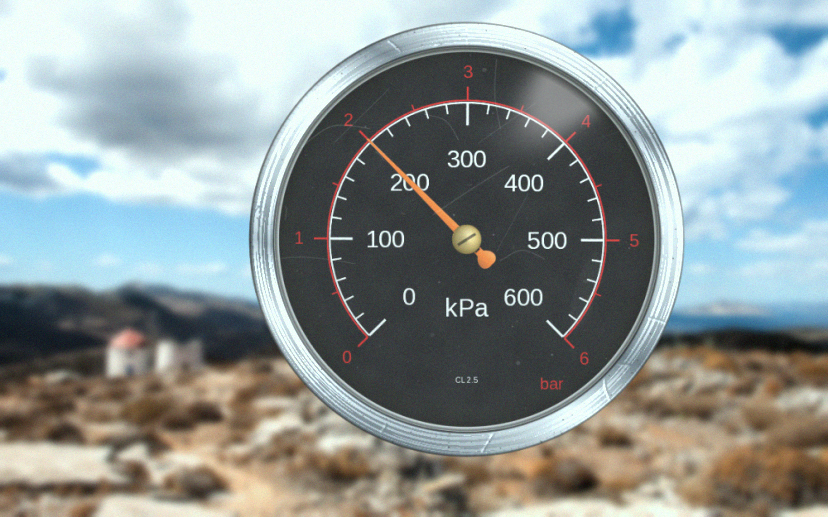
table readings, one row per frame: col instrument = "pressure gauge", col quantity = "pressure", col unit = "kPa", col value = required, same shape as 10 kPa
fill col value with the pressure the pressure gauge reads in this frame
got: 200 kPa
